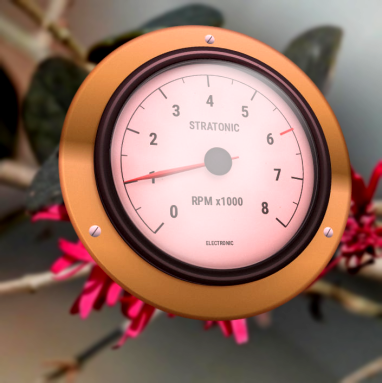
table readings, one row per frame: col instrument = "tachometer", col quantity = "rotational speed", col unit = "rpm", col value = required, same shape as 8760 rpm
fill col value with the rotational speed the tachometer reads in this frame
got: 1000 rpm
